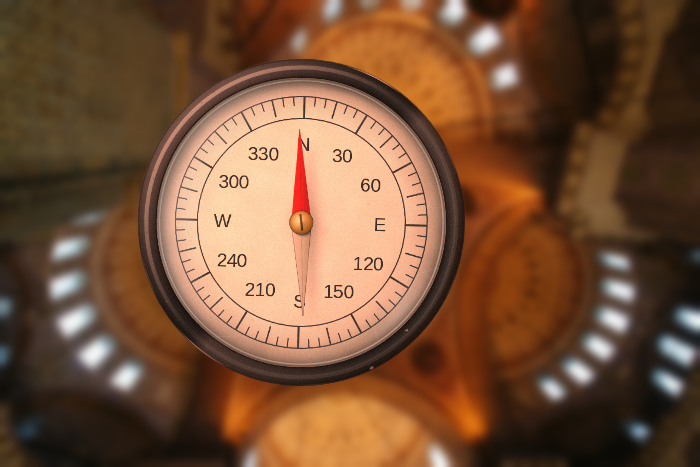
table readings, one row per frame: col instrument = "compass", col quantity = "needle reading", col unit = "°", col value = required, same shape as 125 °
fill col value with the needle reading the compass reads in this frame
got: 357.5 °
